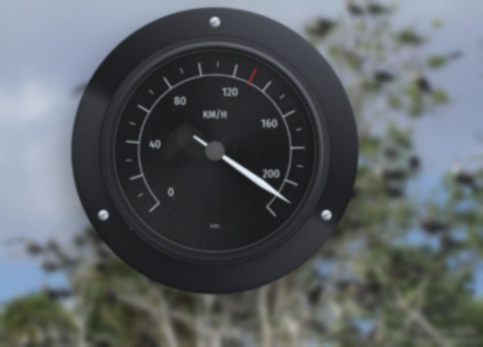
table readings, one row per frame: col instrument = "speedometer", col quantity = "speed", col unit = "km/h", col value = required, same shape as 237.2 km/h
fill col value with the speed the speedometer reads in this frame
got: 210 km/h
